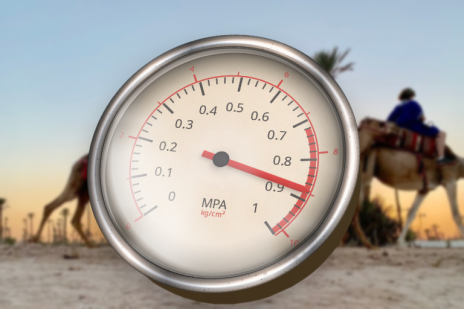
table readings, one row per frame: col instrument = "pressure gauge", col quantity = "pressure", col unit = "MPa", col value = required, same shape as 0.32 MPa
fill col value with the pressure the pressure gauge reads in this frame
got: 0.88 MPa
